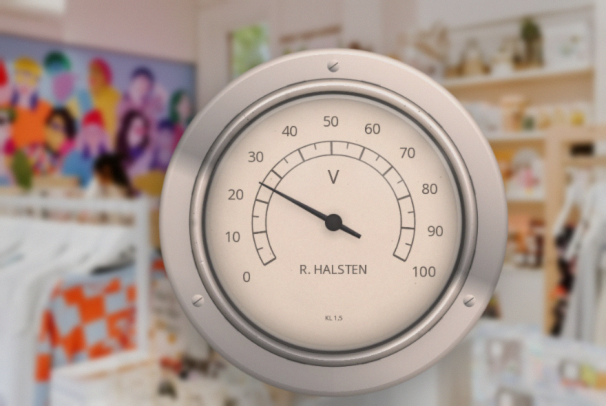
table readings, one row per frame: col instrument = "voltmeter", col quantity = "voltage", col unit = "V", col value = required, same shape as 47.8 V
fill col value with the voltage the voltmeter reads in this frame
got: 25 V
